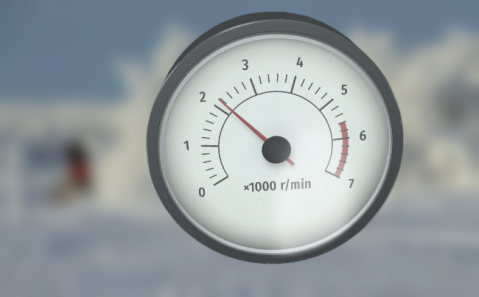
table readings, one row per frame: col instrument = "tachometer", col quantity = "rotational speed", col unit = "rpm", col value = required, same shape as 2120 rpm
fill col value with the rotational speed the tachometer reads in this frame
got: 2200 rpm
